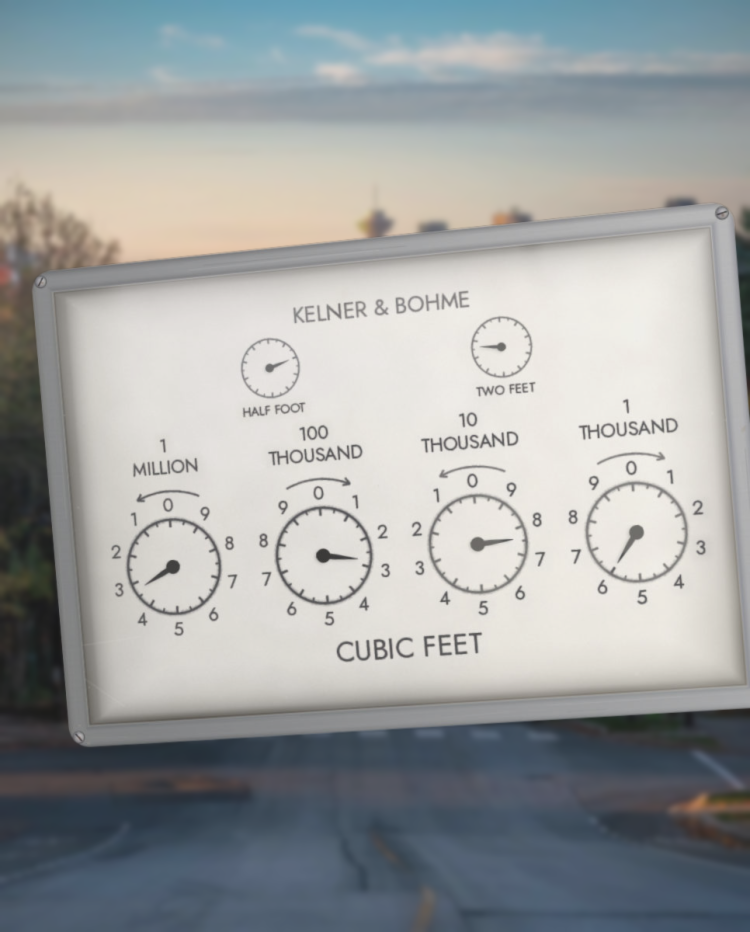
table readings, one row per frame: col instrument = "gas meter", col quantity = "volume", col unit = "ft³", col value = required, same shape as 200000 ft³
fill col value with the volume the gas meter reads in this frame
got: 327600 ft³
